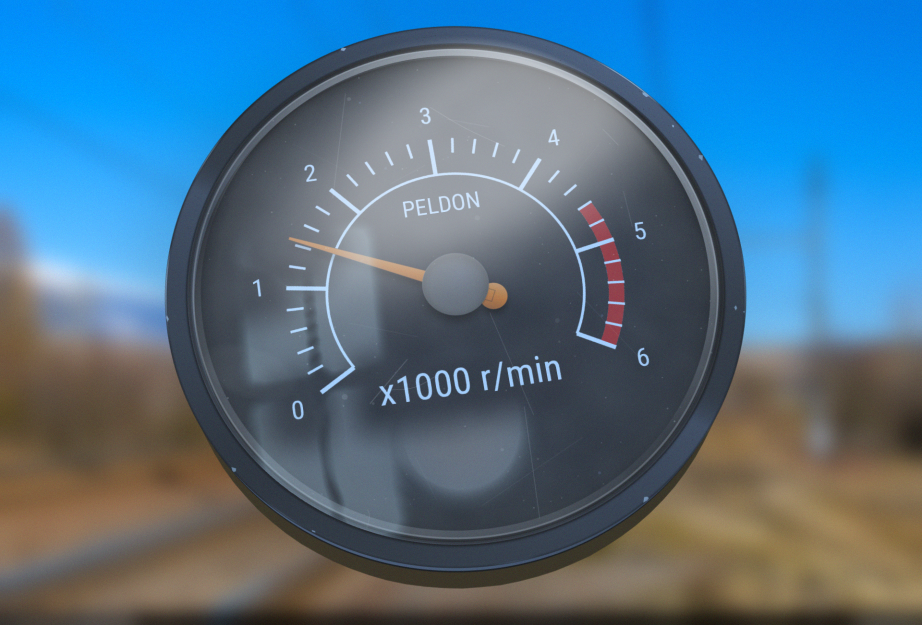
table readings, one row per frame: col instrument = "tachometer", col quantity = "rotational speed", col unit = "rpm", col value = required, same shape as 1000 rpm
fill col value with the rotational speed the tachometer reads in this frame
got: 1400 rpm
